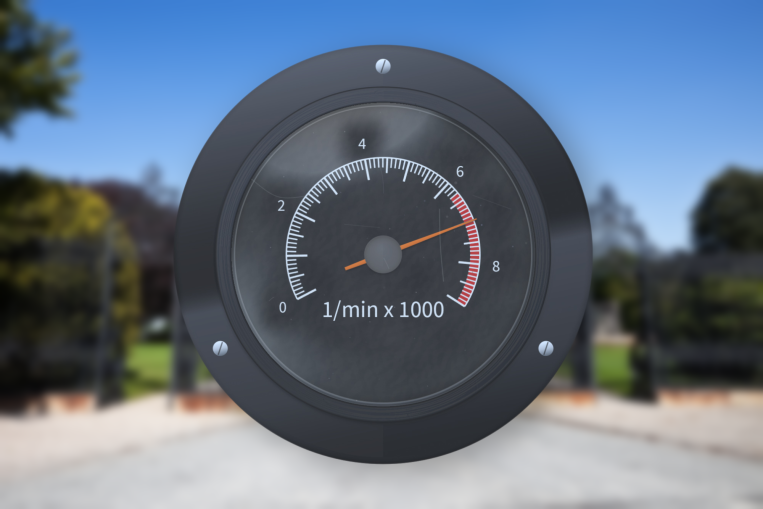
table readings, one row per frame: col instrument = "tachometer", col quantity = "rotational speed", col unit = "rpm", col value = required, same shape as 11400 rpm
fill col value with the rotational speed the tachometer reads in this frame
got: 7000 rpm
